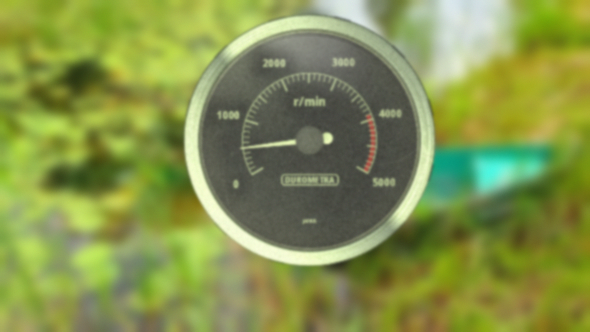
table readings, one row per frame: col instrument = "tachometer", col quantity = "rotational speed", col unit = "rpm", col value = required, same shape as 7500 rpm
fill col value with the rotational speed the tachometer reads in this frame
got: 500 rpm
